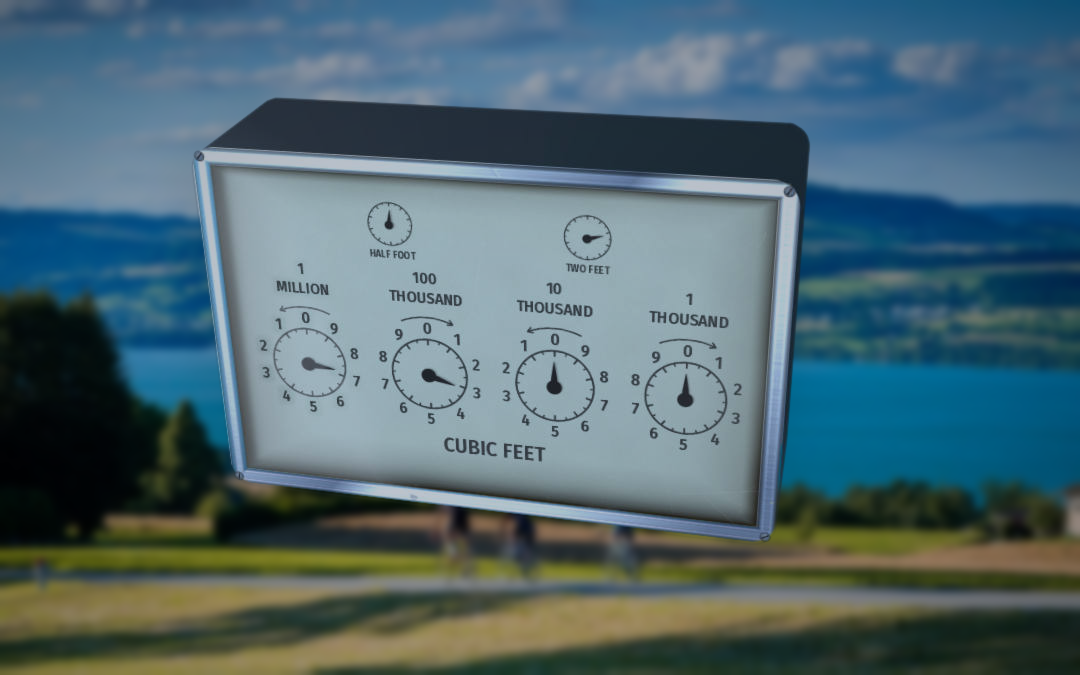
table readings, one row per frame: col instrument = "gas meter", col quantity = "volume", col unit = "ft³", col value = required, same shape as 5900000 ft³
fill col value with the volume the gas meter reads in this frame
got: 730000 ft³
